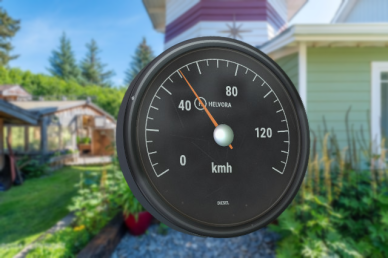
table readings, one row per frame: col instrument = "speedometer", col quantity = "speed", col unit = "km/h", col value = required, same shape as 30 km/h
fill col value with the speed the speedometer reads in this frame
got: 50 km/h
